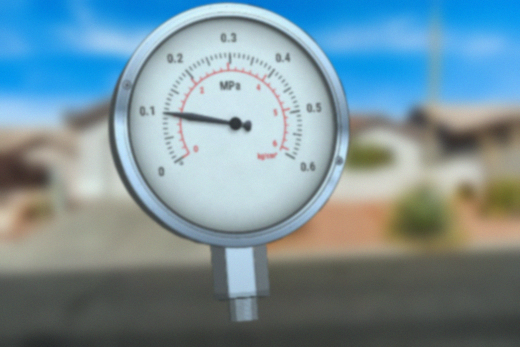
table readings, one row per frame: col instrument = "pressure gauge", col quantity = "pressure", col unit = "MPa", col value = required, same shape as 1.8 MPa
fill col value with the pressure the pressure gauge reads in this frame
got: 0.1 MPa
